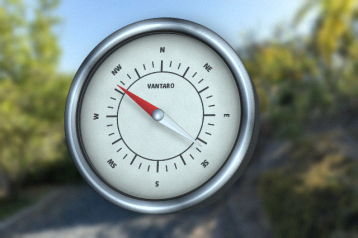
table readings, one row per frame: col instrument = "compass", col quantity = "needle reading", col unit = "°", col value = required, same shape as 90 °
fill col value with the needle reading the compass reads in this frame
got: 305 °
